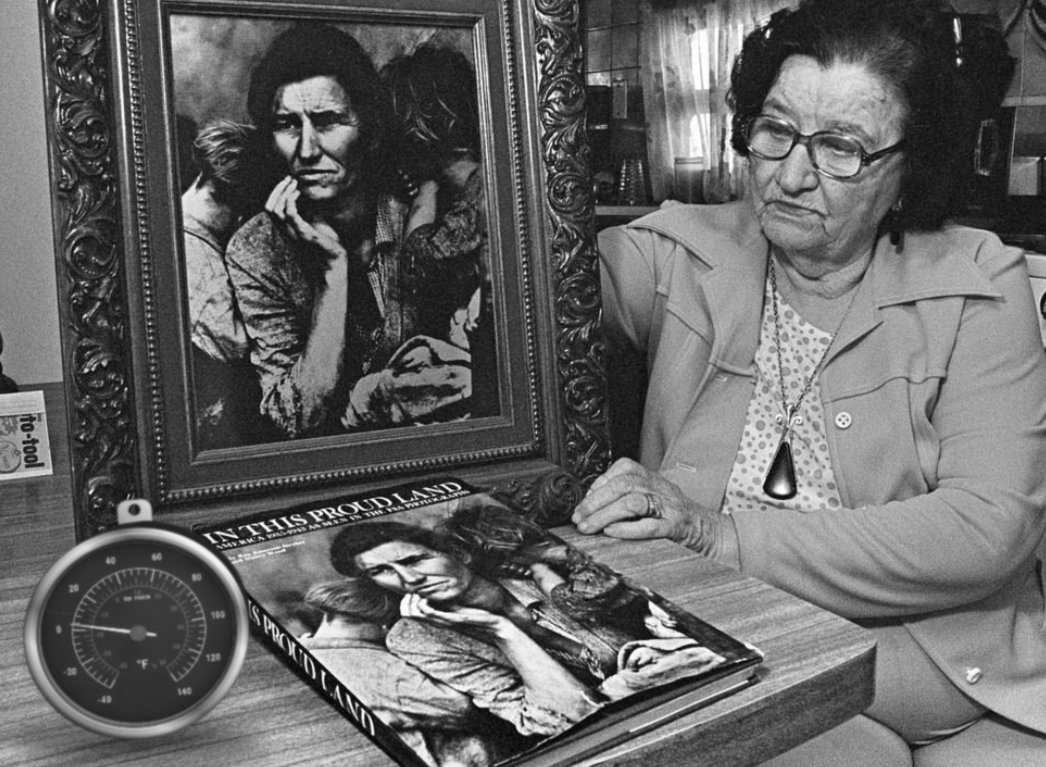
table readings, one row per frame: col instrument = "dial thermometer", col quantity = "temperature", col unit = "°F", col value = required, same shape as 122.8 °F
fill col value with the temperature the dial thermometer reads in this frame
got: 4 °F
